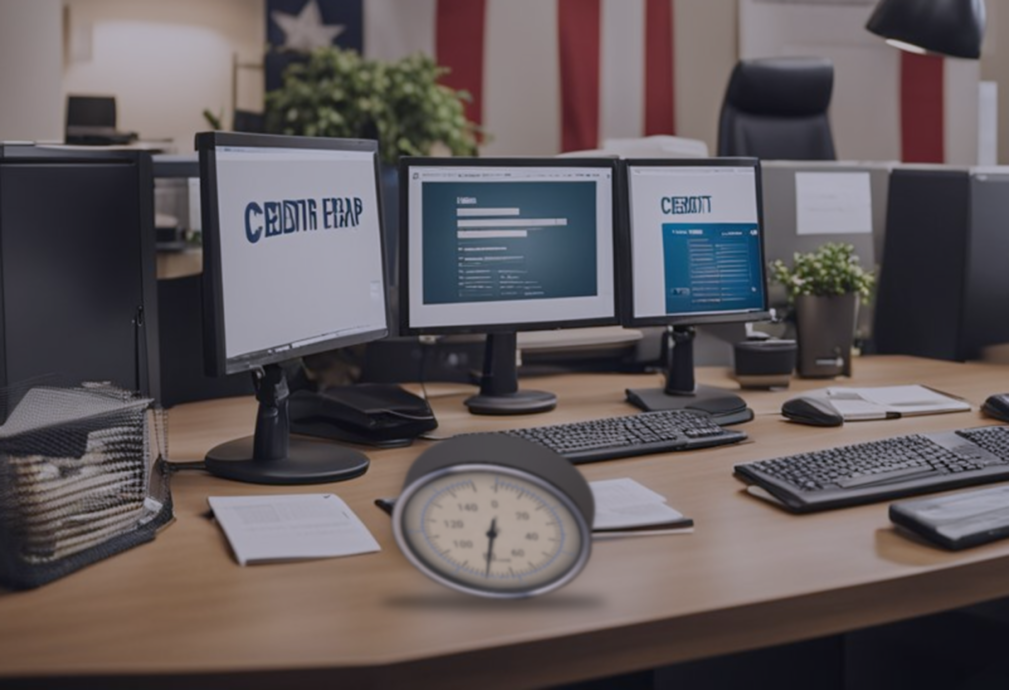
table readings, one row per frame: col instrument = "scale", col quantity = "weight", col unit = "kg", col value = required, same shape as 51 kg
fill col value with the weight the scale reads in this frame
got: 80 kg
